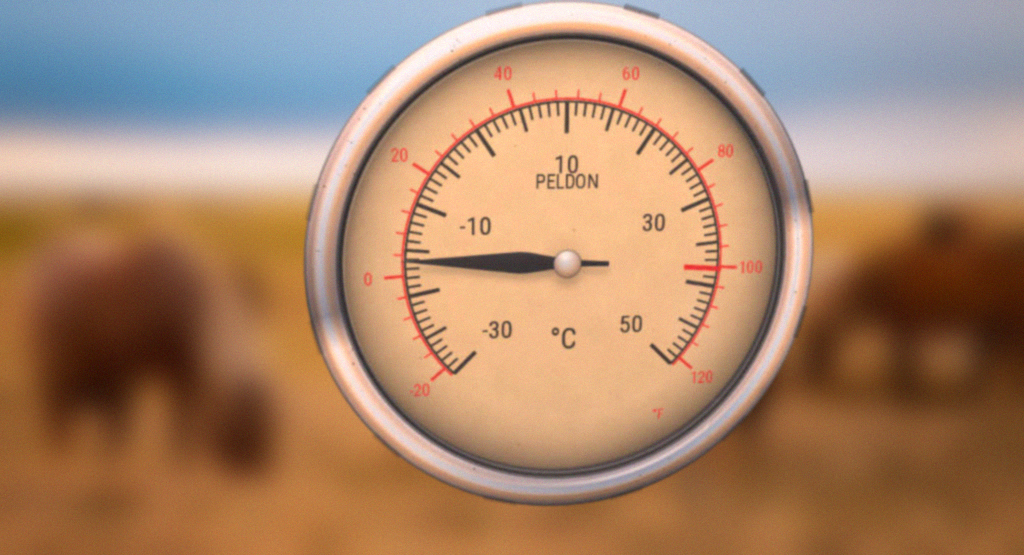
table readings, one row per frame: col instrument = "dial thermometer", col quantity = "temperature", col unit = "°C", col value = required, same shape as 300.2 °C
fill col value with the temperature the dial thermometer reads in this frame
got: -16 °C
